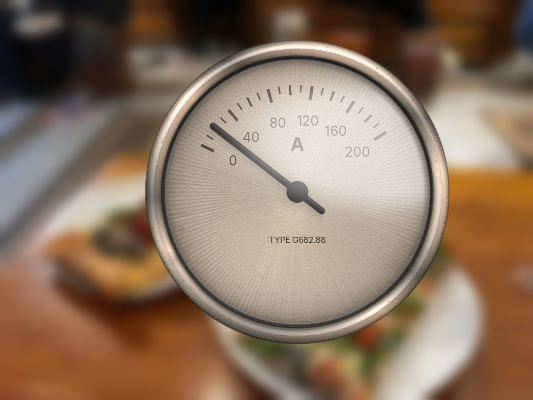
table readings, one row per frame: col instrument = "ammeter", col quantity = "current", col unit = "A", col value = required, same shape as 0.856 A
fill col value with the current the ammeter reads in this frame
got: 20 A
